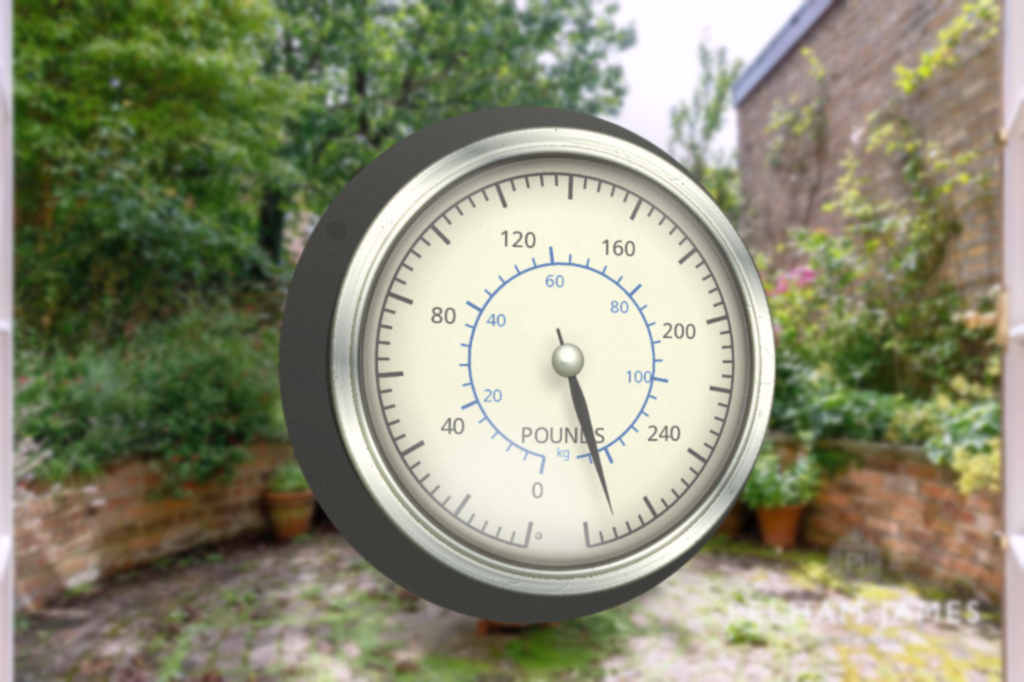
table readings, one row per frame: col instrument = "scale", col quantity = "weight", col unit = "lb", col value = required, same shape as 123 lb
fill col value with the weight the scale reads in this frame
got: 272 lb
